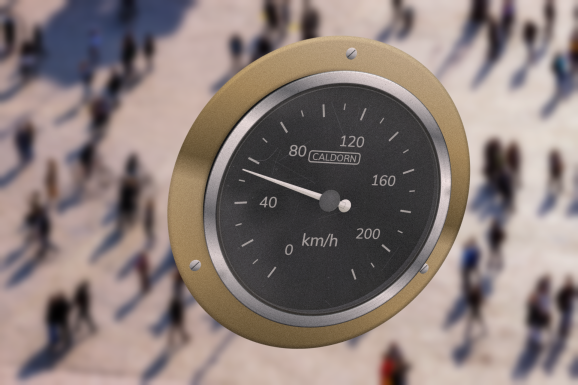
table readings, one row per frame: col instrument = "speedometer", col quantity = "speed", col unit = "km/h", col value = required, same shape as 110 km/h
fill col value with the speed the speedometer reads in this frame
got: 55 km/h
